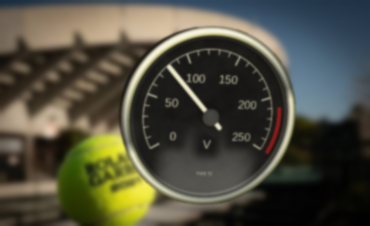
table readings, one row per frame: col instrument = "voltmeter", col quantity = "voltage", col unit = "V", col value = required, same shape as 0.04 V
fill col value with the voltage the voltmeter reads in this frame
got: 80 V
